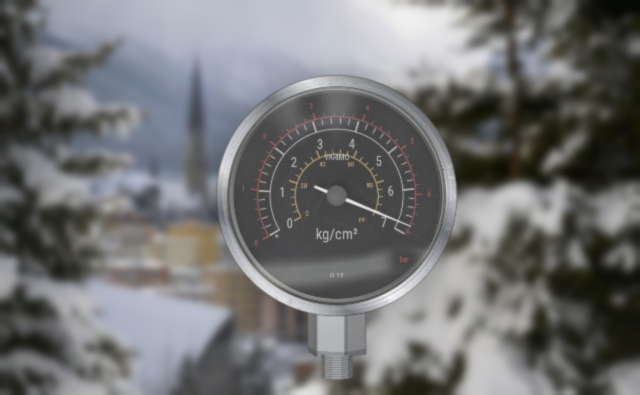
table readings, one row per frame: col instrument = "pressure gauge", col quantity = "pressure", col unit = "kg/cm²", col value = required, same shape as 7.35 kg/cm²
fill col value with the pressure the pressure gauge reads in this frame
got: 6.8 kg/cm²
